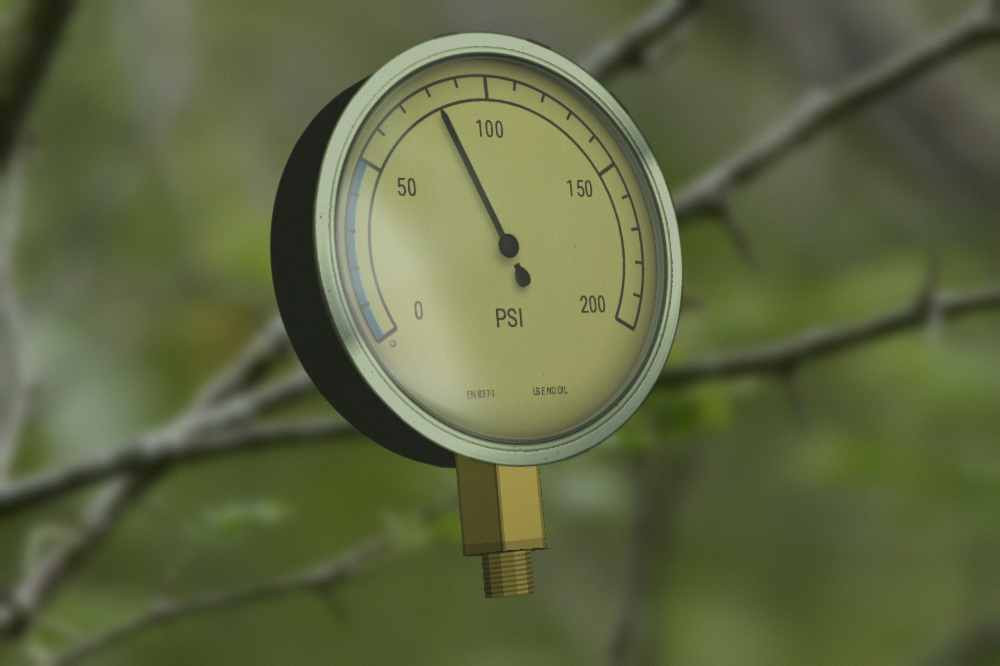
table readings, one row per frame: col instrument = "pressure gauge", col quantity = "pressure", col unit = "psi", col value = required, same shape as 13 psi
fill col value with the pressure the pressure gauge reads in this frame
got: 80 psi
